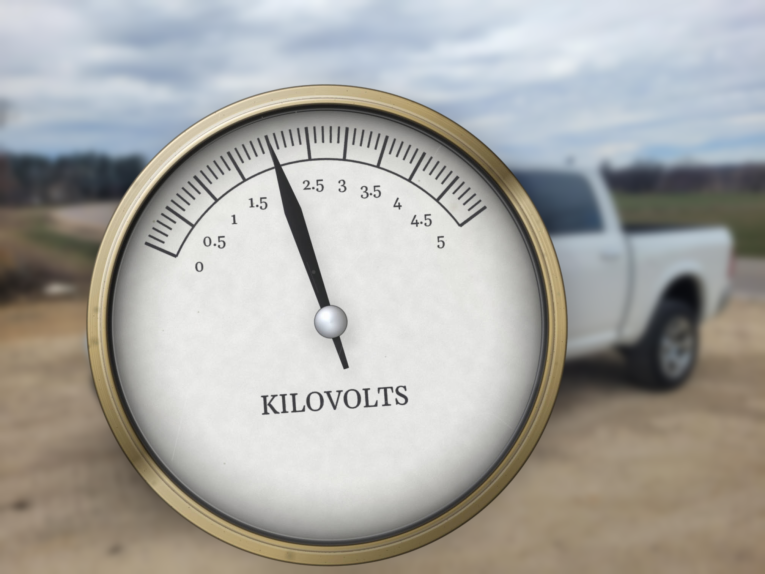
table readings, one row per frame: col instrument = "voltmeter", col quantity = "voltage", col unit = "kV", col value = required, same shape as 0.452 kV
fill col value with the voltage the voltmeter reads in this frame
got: 2 kV
